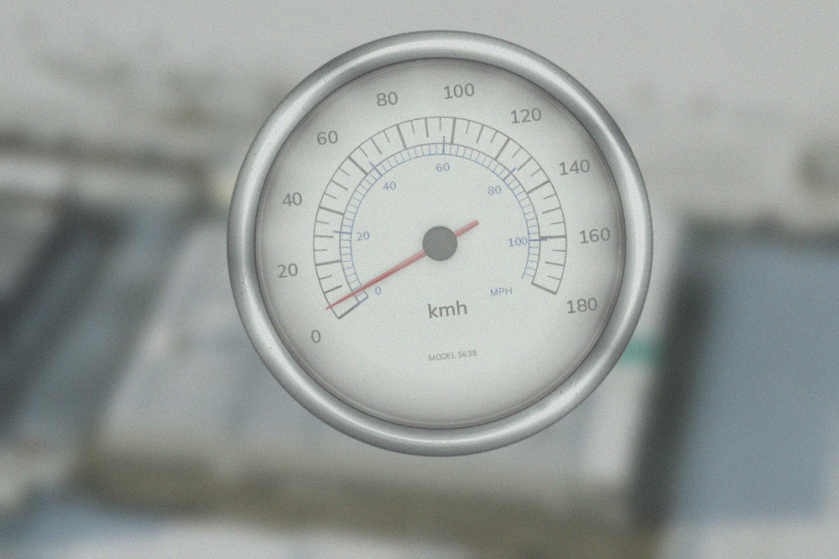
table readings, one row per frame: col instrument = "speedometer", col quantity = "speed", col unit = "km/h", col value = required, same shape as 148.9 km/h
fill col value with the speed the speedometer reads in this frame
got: 5 km/h
